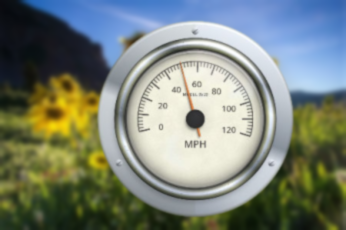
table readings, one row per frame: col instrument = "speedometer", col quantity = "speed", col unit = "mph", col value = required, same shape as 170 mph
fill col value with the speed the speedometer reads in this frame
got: 50 mph
